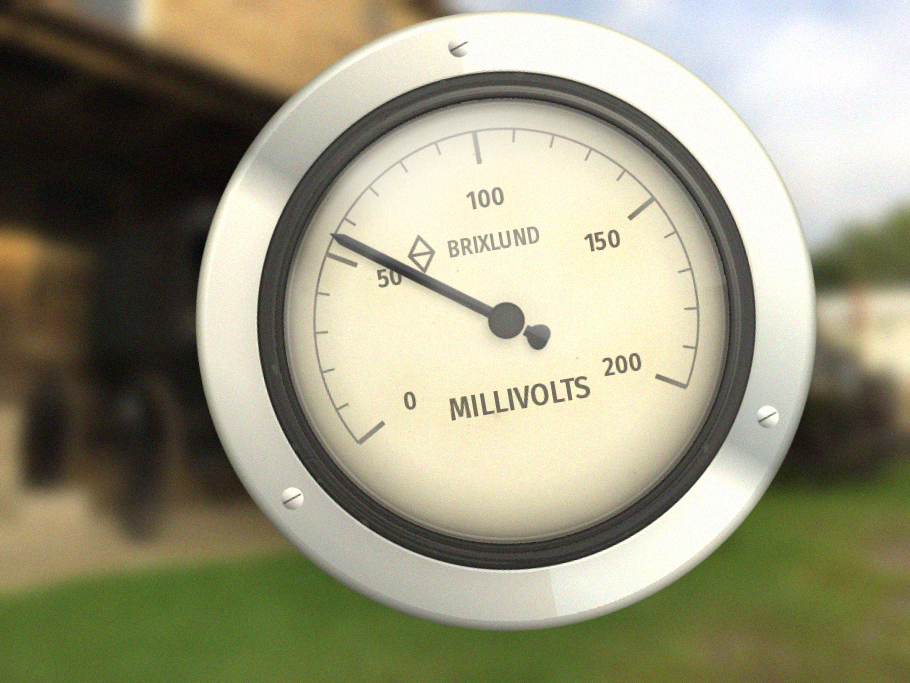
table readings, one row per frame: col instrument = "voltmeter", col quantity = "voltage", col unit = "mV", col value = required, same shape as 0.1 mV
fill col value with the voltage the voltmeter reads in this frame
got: 55 mV
